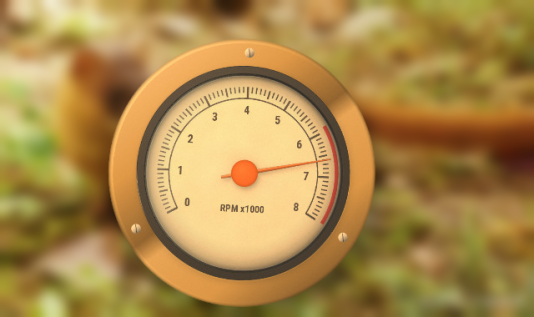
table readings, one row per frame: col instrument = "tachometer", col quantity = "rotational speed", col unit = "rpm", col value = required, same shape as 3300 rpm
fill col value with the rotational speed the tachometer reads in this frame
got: 6600 rpm
